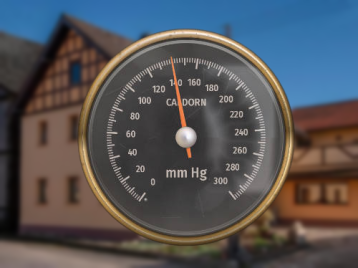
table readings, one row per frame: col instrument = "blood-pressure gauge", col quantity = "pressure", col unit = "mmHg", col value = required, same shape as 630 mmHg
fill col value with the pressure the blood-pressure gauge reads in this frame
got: 140 mmHg
